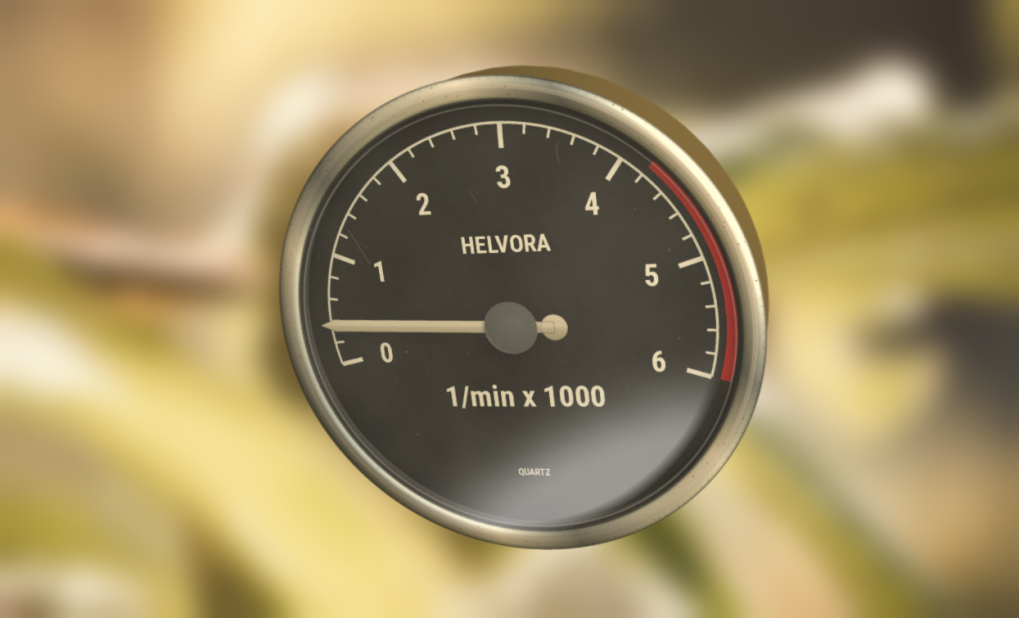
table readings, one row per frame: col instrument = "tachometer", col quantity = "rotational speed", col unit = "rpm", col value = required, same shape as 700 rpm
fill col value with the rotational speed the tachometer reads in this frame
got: 400 rpm
